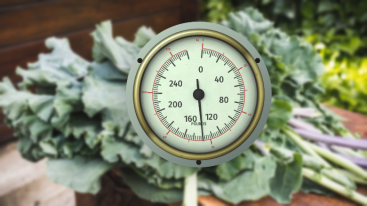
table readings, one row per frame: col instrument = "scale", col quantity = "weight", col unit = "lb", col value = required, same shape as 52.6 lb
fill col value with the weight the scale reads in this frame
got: 140 lb
